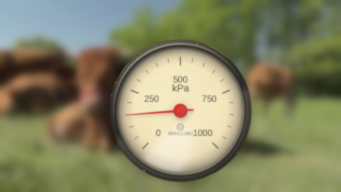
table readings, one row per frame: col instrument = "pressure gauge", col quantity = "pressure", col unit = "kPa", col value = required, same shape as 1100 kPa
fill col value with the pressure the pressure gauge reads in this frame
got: 150 kPa
